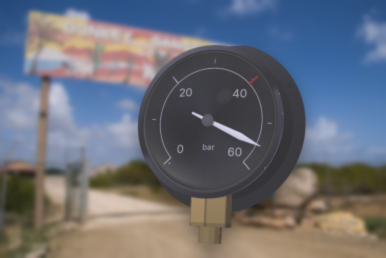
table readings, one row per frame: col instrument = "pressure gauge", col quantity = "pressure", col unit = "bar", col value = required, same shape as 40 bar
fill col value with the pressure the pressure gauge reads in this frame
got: 55 bar
